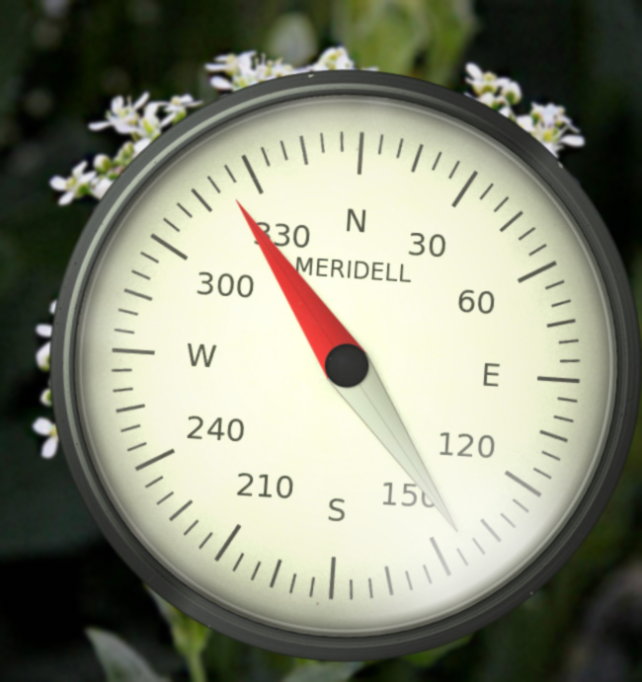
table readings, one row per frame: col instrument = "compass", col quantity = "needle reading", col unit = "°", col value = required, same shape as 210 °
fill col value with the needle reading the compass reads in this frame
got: 322.5 °
